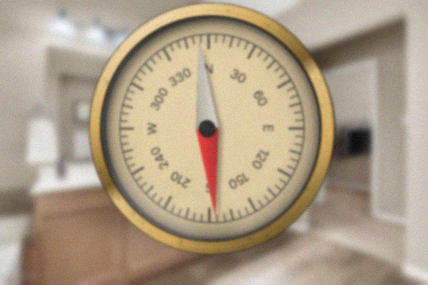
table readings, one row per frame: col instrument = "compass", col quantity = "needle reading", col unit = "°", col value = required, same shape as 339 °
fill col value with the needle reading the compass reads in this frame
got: 175 °
